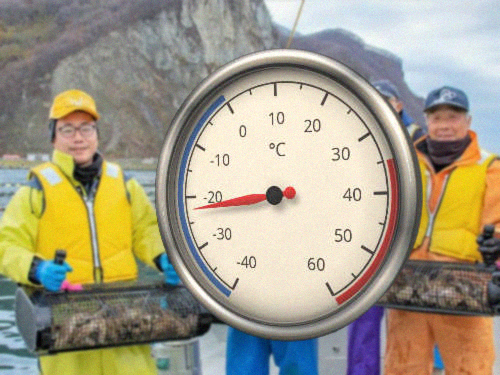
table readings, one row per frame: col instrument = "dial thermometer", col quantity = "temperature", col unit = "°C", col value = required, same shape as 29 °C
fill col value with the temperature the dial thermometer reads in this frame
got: -22.5 °C
